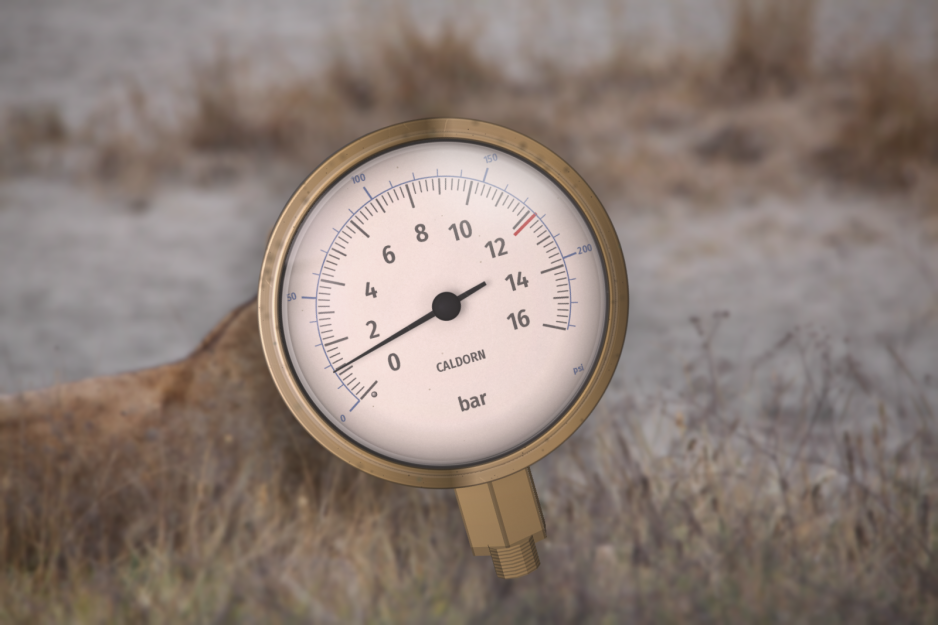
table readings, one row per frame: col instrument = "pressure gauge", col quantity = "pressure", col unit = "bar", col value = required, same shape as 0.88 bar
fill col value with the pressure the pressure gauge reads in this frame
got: 1.2 bar
